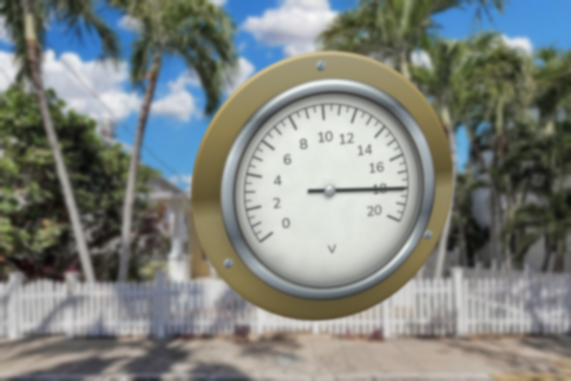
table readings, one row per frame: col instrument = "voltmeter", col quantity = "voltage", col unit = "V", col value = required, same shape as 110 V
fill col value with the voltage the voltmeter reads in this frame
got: 18 V
